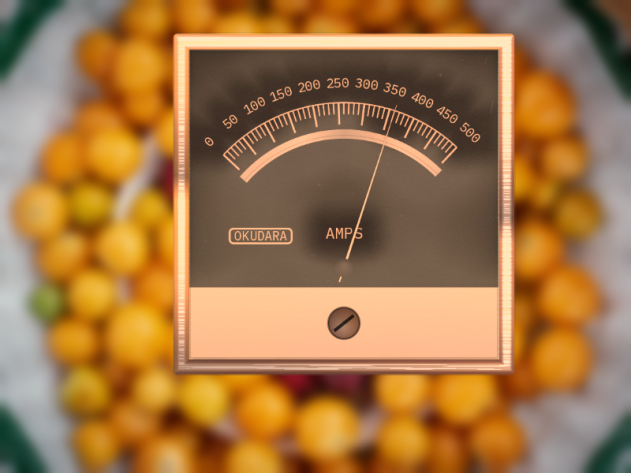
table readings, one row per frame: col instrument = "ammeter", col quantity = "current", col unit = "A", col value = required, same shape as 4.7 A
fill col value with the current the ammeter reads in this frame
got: 360 A
